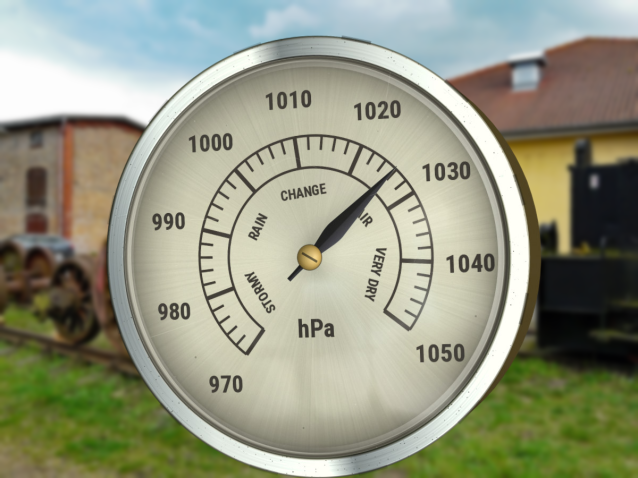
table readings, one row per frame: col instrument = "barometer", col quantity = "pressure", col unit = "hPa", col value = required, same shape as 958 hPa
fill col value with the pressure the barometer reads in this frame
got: 1026 hPa
